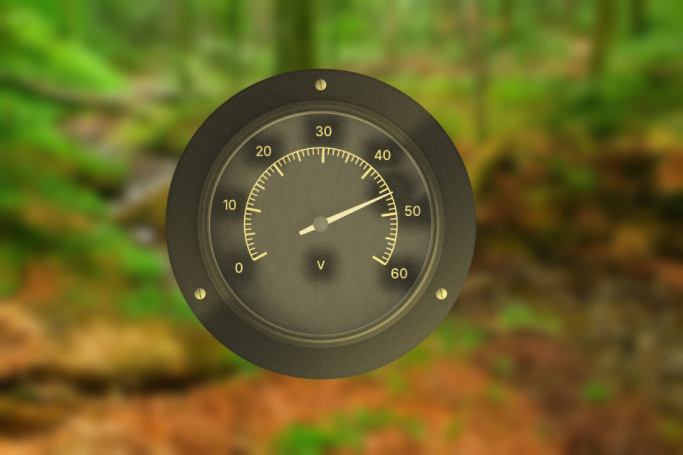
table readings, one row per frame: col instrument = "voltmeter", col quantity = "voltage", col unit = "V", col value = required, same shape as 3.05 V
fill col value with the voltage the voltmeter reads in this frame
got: 46 V
